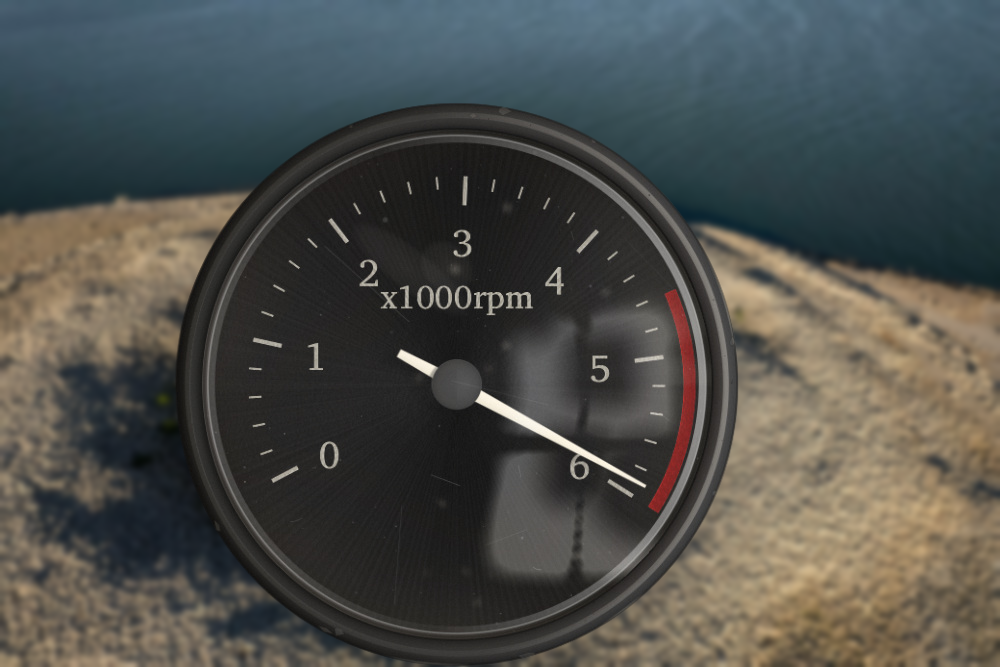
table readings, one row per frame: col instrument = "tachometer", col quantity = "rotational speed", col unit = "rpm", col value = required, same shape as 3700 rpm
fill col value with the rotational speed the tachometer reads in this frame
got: 5900 rpm
